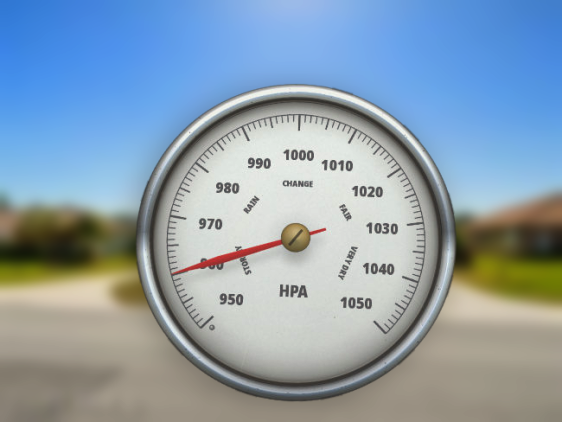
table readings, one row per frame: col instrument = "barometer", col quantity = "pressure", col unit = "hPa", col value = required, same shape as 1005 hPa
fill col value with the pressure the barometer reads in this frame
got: 960 hPa
